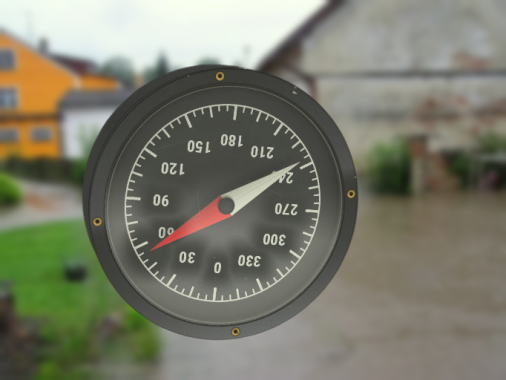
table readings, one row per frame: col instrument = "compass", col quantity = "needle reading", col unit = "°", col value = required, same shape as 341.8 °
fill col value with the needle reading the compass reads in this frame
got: 55 °
